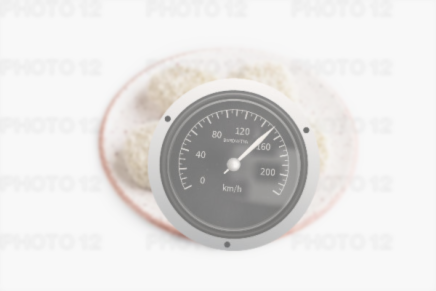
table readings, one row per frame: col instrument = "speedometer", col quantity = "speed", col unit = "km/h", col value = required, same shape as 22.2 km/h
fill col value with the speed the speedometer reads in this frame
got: 150 km/h
